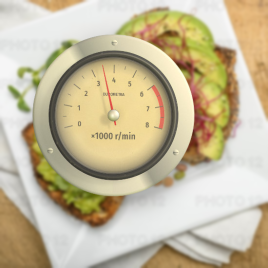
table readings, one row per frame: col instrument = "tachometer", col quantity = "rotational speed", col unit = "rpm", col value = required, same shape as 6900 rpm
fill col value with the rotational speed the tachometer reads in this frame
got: 3500 rpm
